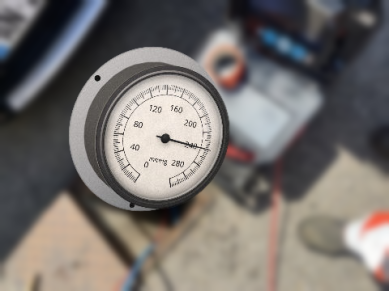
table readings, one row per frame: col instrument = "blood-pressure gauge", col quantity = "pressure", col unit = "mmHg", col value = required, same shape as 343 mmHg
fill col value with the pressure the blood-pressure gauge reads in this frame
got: 240 mmHg
